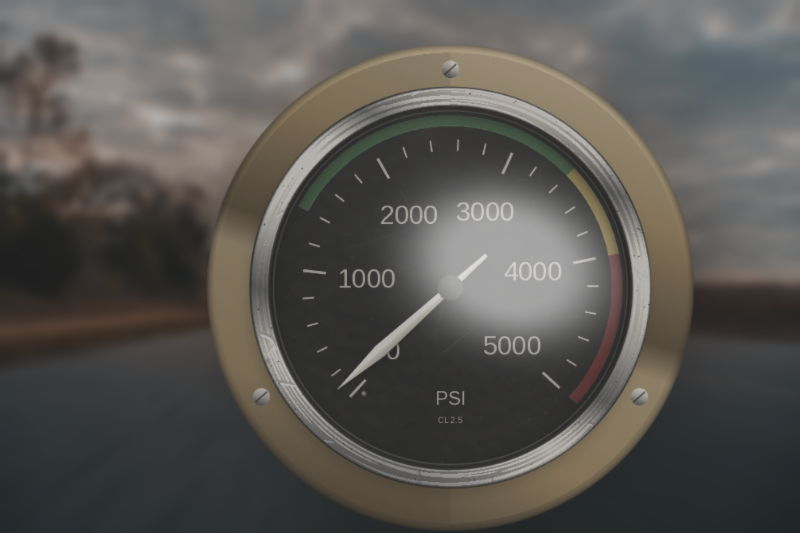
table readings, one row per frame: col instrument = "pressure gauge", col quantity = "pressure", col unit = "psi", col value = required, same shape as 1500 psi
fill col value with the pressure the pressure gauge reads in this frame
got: 100 psi
